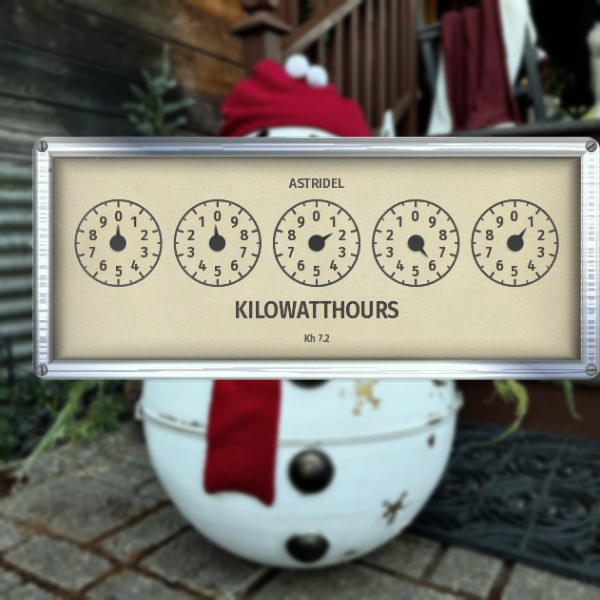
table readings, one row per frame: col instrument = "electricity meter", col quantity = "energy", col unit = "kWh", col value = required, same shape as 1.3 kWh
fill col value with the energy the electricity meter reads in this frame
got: 161 kWh
